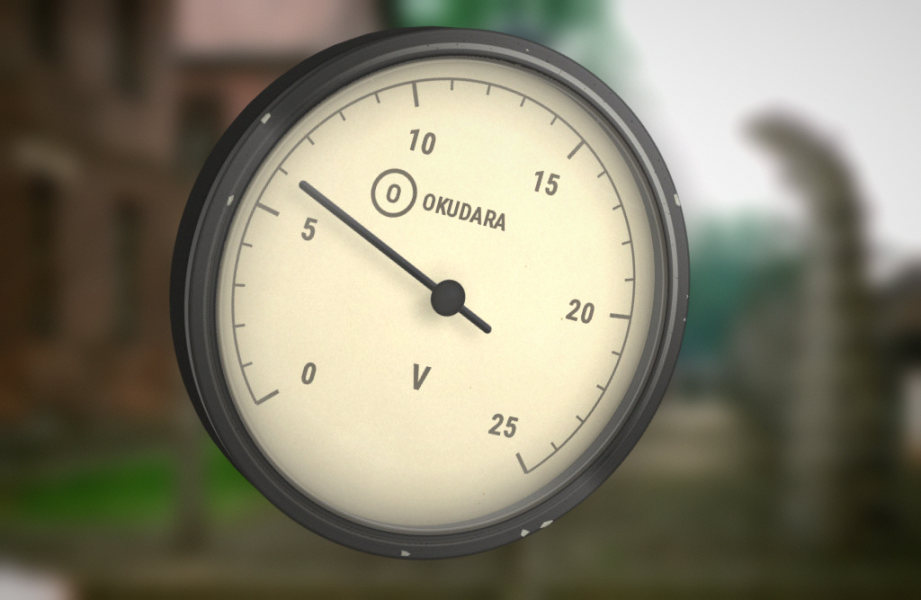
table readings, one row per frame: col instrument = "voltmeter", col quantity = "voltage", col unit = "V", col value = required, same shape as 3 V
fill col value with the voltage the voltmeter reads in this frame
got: 6 V
